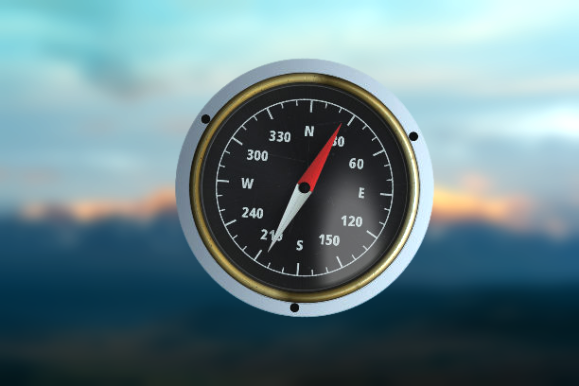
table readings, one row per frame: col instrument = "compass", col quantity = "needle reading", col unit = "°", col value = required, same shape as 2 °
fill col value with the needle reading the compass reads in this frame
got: 25 °
